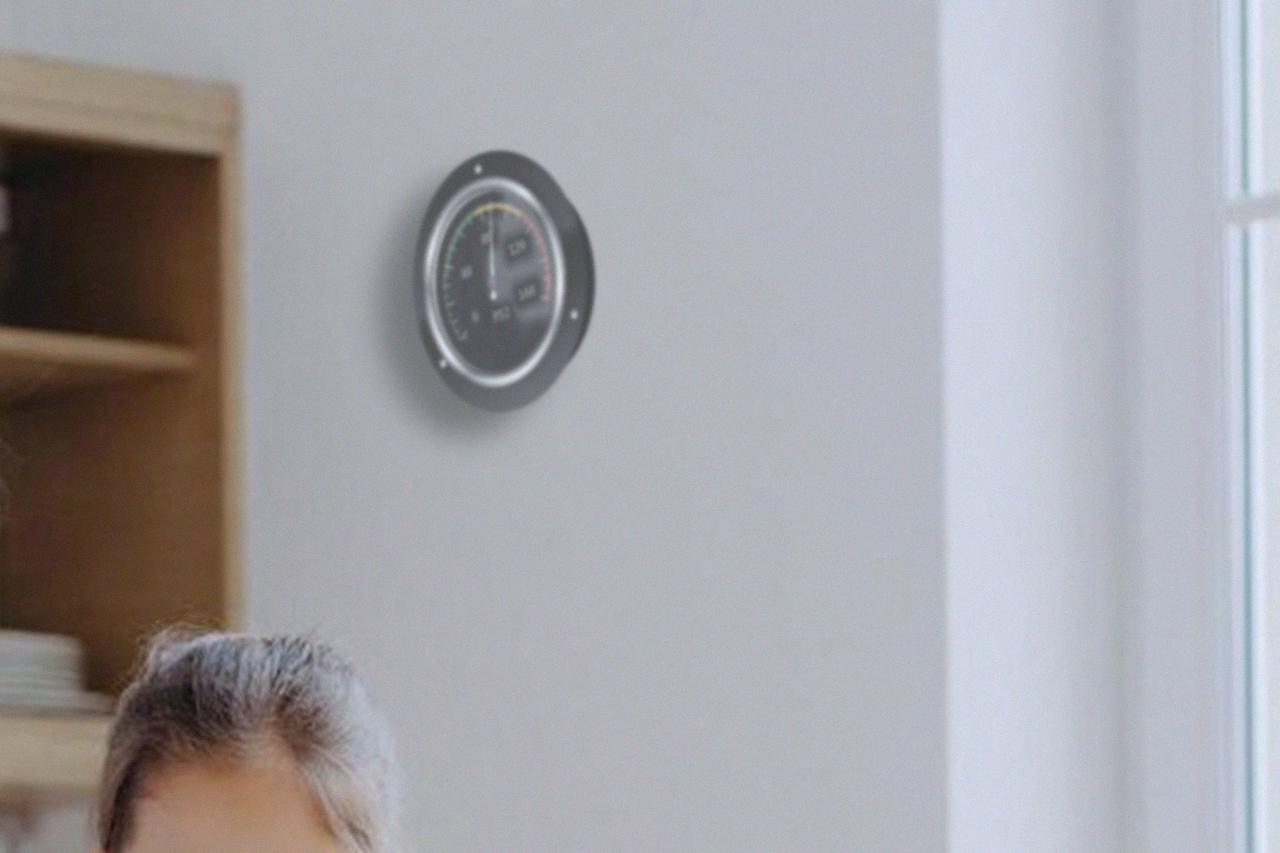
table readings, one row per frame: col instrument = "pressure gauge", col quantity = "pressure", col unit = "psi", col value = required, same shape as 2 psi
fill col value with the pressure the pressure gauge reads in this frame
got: 90 psi
